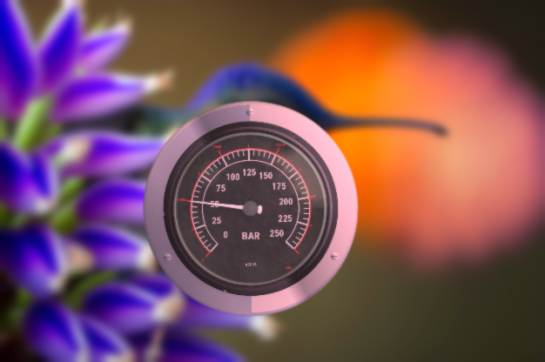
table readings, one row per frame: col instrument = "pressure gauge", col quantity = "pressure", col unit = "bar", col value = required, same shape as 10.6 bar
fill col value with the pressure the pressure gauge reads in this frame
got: 50 bar
